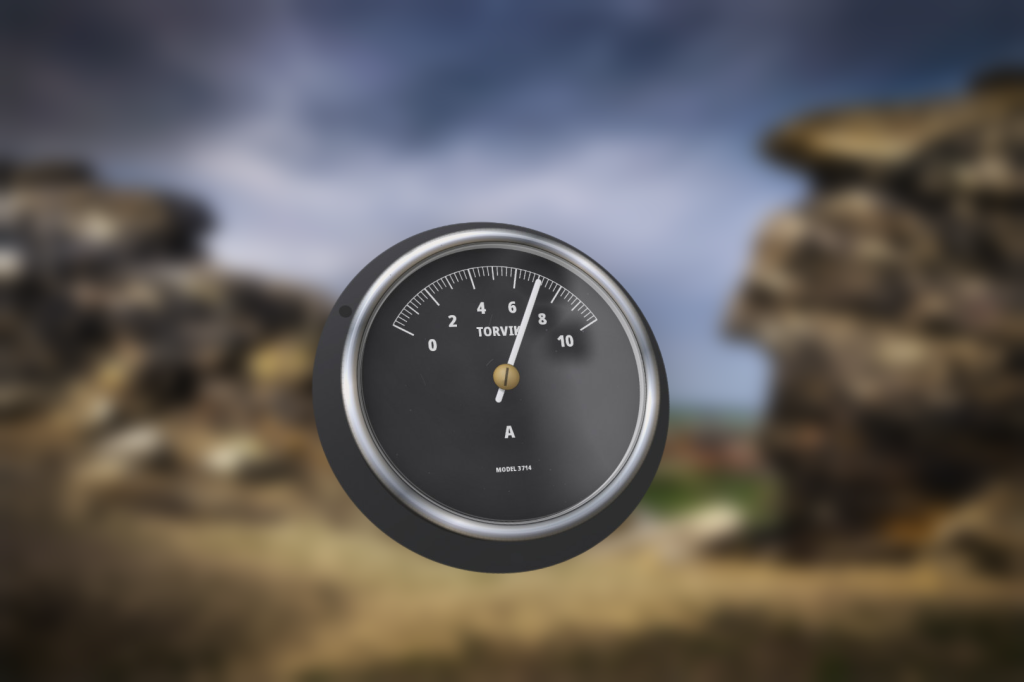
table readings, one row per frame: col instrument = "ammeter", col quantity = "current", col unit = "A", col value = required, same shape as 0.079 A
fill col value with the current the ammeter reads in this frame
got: 7 A
